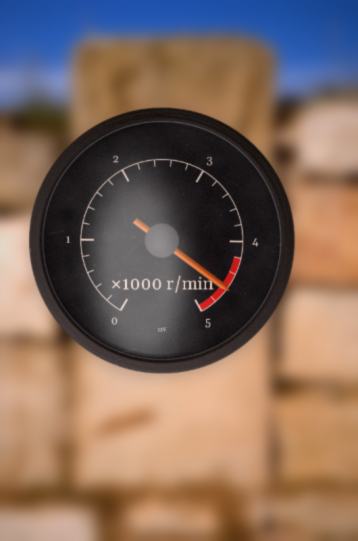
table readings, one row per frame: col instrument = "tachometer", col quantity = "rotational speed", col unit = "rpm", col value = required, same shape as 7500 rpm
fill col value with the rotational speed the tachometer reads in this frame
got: 4600 rpm
